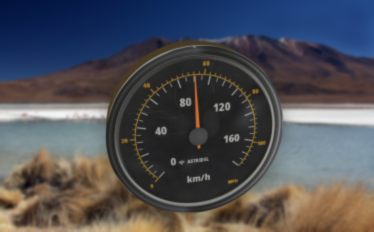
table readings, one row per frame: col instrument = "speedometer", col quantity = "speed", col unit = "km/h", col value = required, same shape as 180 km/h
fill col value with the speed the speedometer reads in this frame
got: 90 km/h
